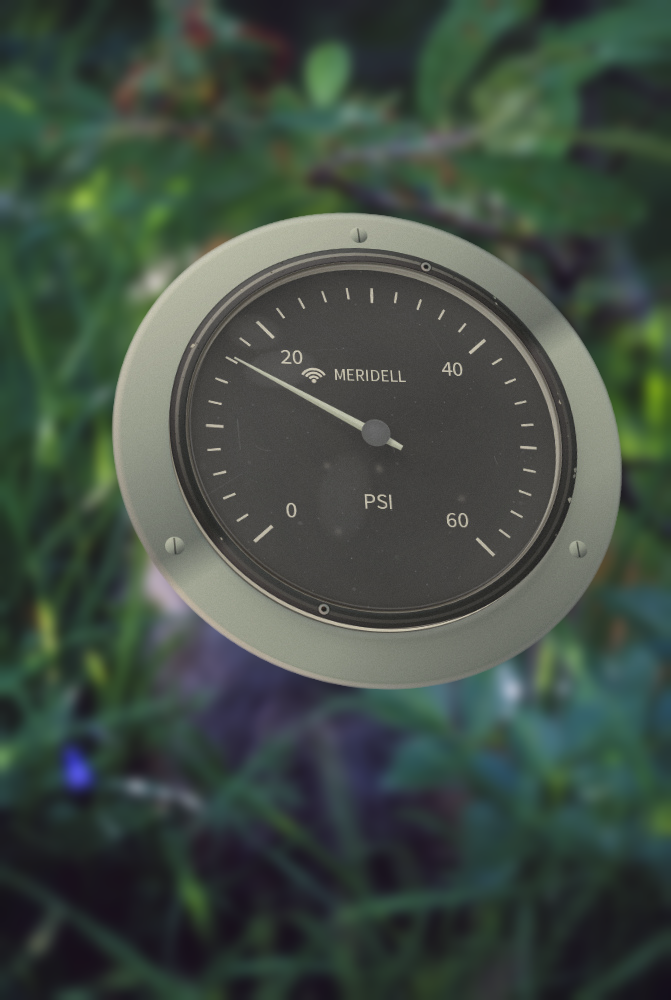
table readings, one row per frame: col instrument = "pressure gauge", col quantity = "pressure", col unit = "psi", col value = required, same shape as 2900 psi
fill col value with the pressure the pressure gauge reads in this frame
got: 16 psi
